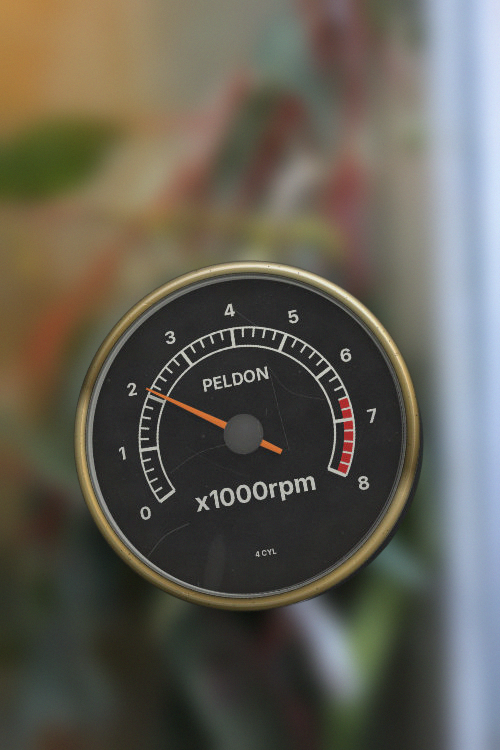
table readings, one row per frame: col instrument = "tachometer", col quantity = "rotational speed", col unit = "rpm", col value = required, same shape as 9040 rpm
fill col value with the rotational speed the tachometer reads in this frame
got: 2100 rpm
